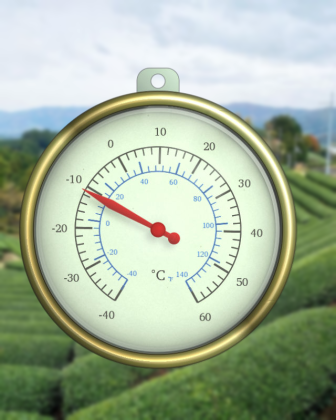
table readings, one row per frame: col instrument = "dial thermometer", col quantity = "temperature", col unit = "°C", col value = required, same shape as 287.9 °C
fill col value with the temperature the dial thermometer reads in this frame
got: -11 °C
